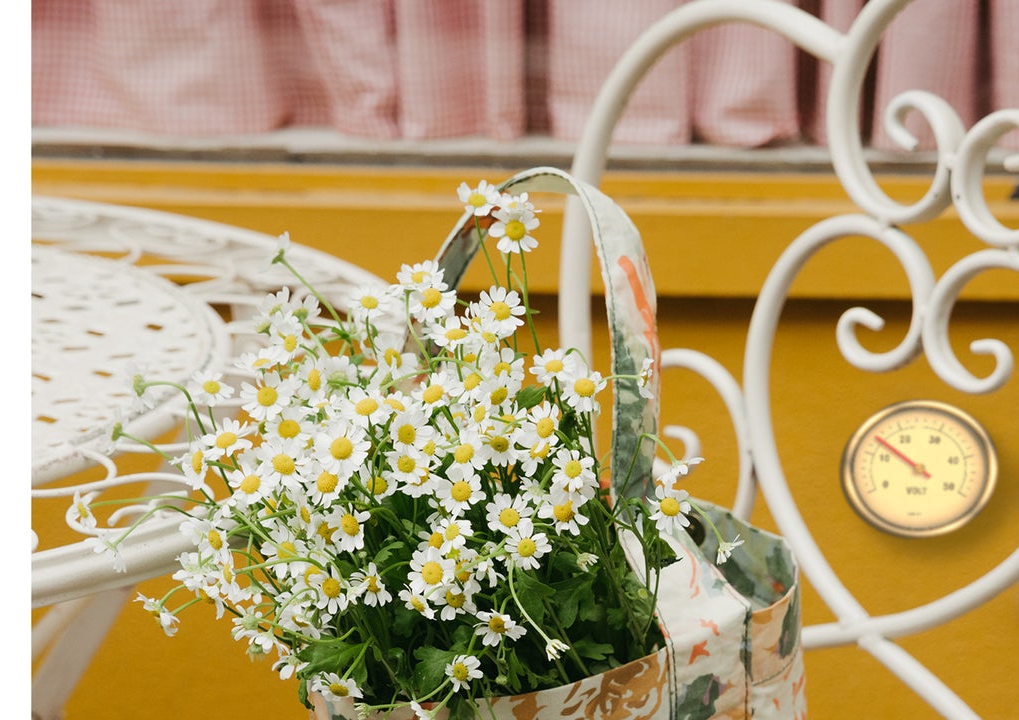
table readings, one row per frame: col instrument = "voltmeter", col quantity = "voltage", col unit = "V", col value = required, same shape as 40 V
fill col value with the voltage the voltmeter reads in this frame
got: 14 V
